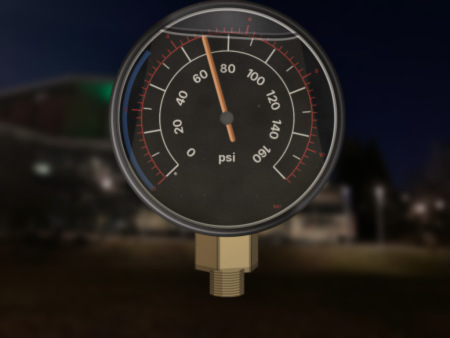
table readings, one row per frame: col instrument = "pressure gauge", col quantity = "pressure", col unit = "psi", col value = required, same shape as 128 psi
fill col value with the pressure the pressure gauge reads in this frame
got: 70 psi
